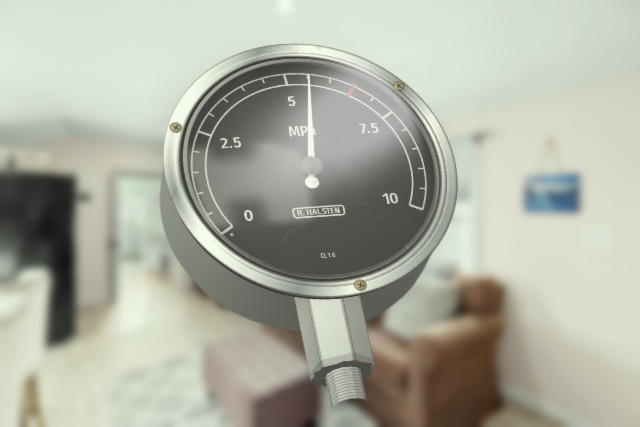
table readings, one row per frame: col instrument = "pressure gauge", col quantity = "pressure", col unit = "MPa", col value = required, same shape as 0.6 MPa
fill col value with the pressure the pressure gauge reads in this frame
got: 5.5 MPa
